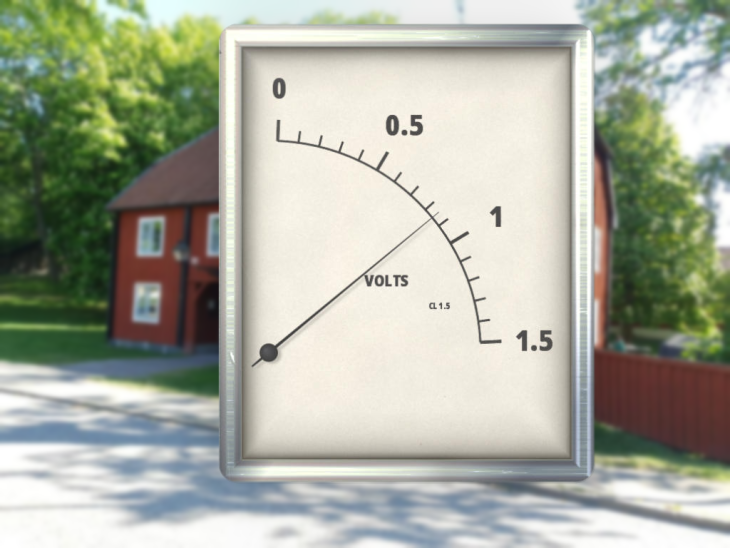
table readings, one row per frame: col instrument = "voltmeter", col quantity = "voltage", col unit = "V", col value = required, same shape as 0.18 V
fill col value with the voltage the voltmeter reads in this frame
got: 0.85 V
